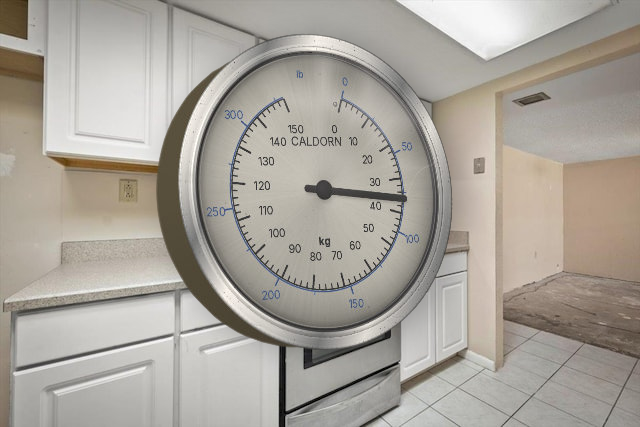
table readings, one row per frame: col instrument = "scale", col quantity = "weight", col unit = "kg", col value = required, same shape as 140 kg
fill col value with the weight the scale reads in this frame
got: 36 kg
